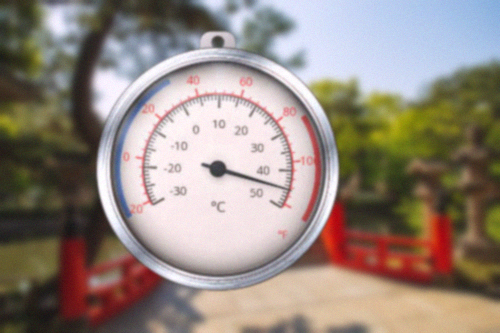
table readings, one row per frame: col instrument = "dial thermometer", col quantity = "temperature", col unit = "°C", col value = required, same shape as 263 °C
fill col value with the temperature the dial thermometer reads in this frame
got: 45 °C
